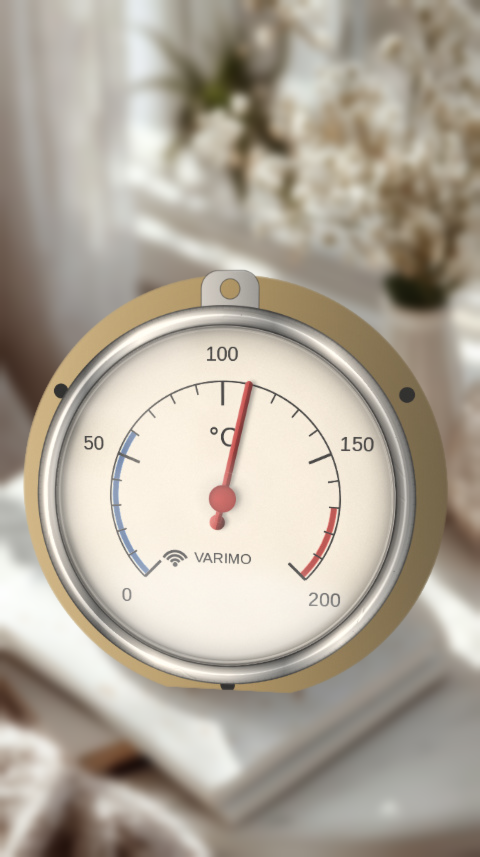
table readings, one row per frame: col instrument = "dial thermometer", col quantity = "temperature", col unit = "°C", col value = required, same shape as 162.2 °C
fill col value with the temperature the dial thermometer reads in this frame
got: 110 °C
